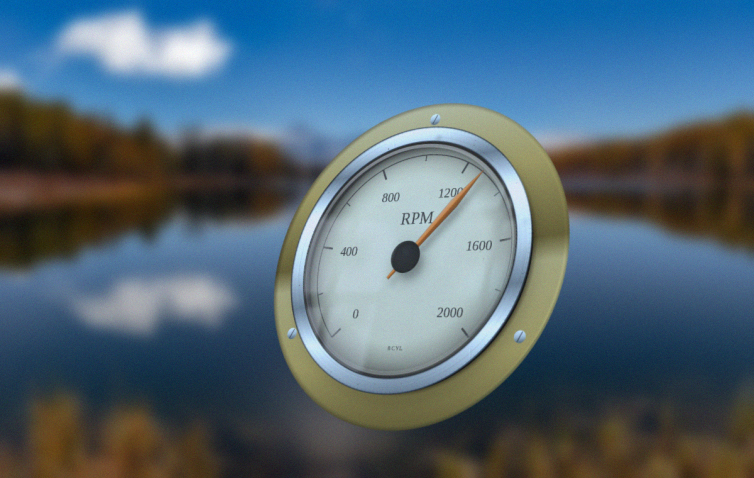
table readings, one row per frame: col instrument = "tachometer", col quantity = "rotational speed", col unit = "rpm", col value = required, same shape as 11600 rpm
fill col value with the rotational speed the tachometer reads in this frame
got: 1300 rpm
